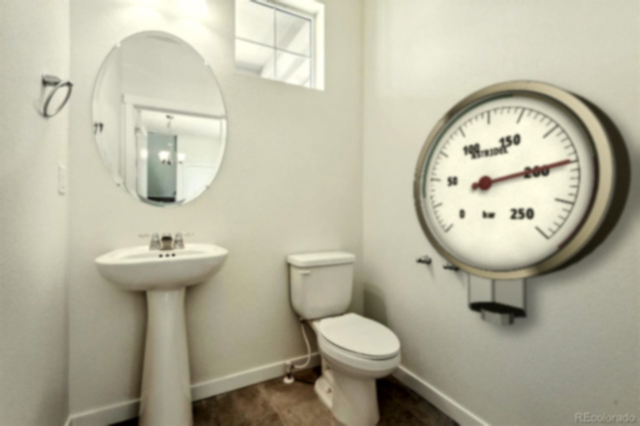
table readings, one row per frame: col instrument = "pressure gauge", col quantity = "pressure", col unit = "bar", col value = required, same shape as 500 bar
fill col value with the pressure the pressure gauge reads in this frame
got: 200 bar
